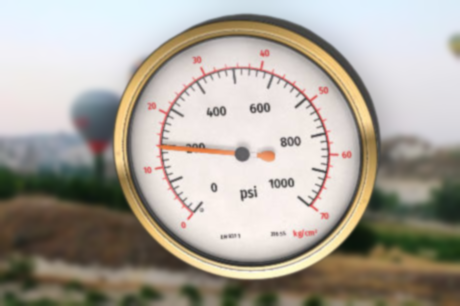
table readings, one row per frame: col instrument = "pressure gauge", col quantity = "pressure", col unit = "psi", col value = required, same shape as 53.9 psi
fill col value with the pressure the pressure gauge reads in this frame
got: 200 psi
